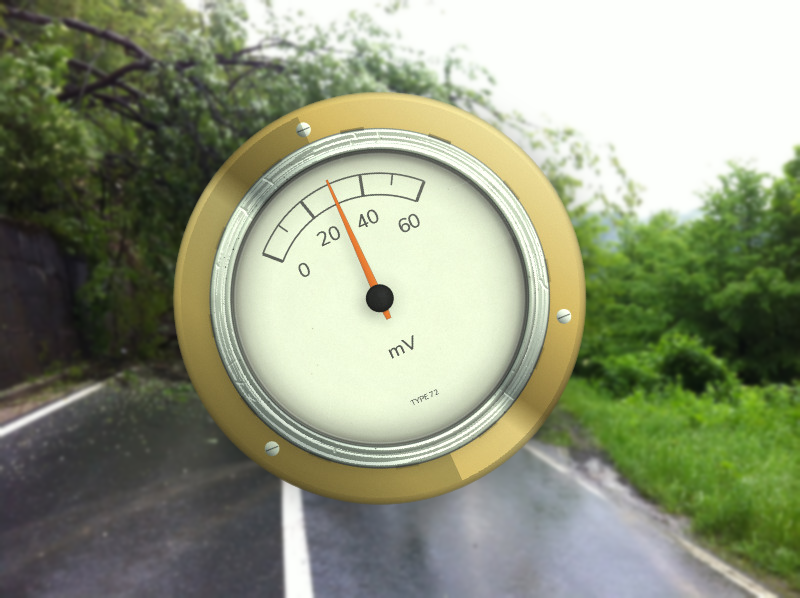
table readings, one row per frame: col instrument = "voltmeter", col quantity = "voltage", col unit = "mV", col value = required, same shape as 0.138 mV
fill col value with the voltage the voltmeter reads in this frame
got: 30 mV
